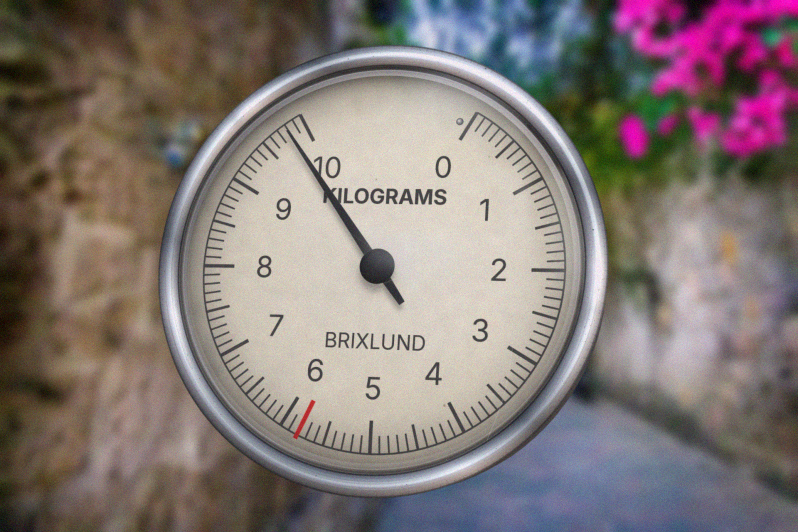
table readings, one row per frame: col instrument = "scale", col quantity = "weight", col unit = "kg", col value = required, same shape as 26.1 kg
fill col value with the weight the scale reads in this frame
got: 9.8 kg
